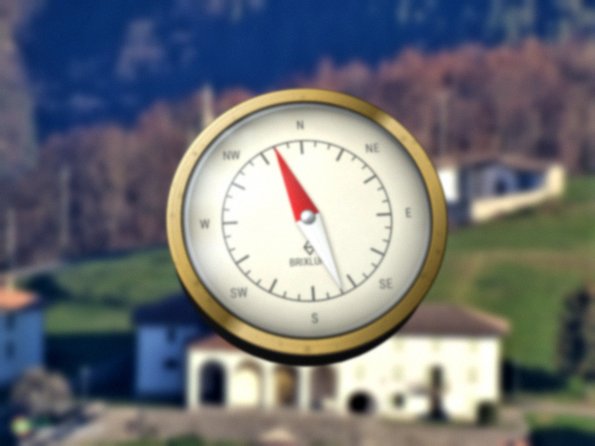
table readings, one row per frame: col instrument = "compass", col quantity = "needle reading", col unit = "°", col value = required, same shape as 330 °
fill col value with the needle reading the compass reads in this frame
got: 340 °
